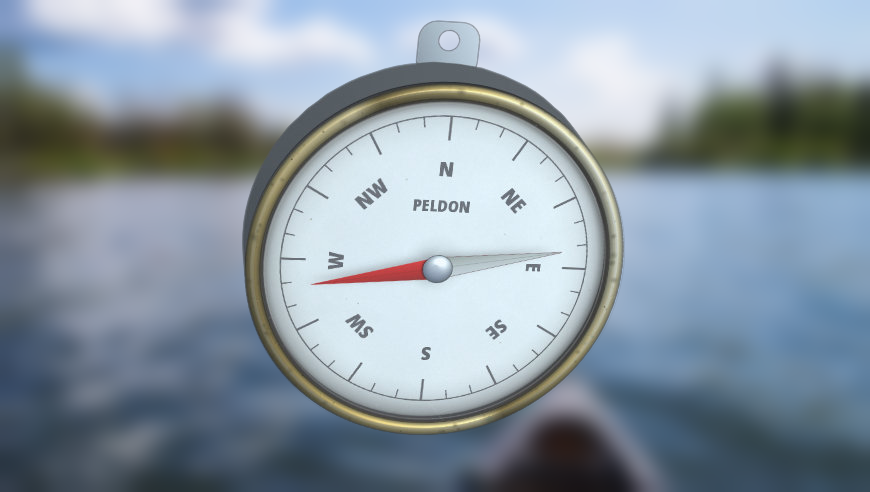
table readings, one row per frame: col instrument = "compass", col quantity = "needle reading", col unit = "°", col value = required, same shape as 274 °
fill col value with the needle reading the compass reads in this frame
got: 260 °
